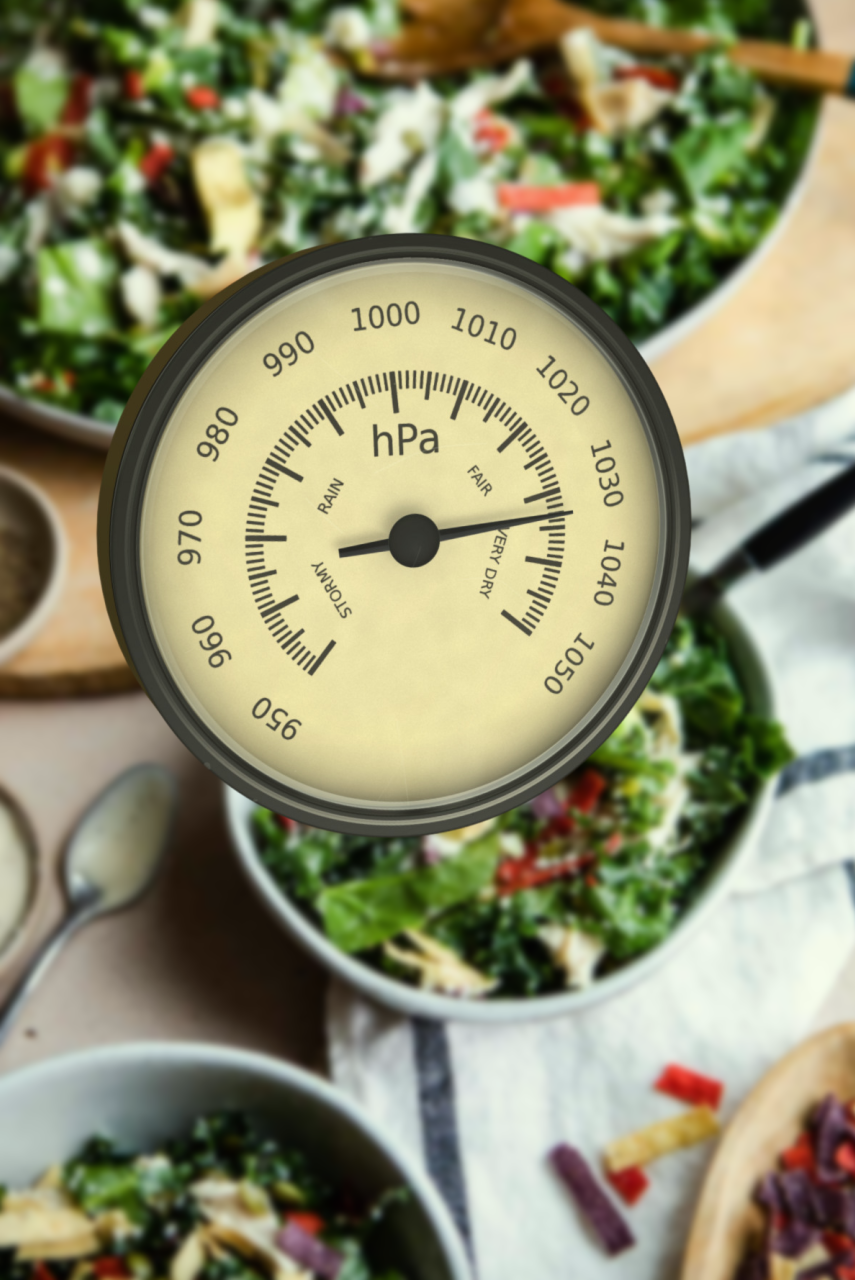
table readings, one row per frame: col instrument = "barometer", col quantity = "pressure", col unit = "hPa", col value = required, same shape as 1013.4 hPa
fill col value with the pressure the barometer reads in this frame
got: 1033 hPa
